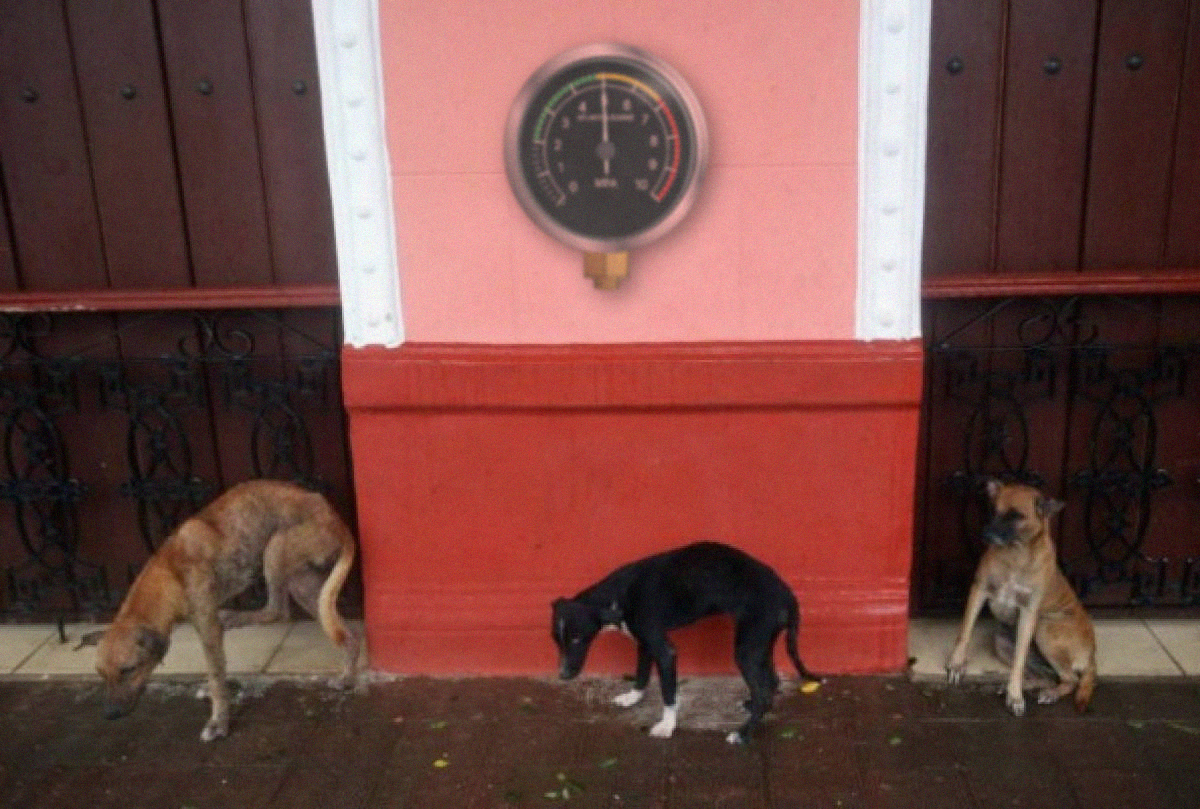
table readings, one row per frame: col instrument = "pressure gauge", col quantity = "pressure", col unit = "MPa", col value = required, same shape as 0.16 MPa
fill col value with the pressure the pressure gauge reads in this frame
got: 5 MPa
